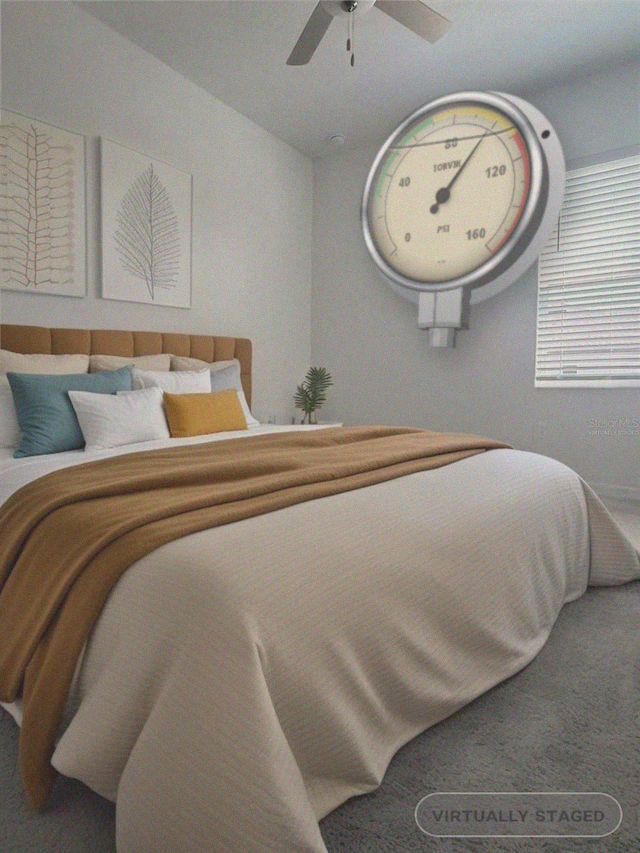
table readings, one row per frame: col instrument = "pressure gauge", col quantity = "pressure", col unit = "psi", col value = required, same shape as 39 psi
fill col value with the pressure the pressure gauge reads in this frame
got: 100 psi
